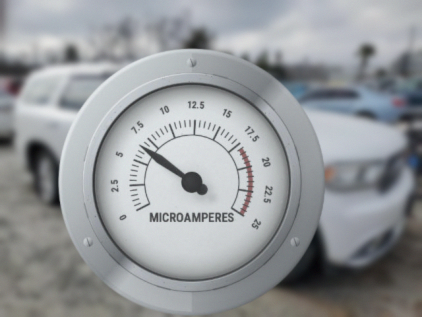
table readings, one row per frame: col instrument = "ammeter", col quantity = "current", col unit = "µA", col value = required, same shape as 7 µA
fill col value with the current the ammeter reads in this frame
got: 6.5 µA
